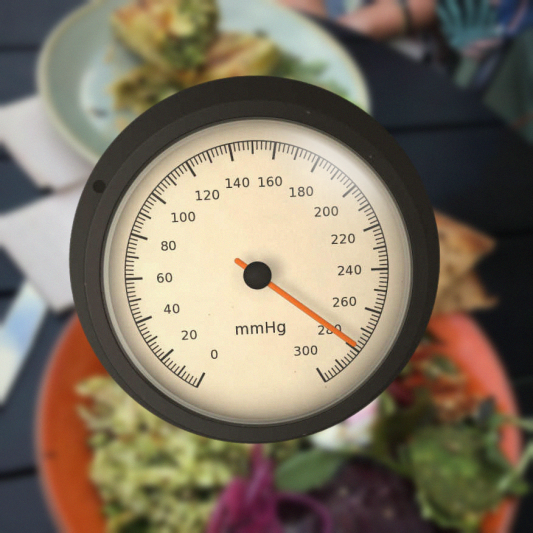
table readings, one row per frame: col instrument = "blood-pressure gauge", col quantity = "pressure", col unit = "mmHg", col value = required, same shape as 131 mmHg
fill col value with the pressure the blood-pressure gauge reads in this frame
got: 278 mmHg
